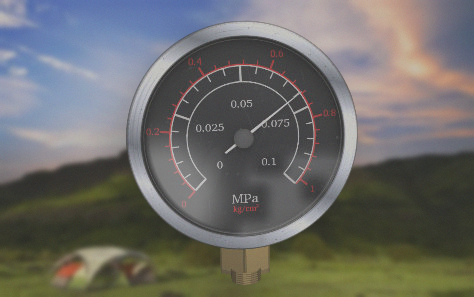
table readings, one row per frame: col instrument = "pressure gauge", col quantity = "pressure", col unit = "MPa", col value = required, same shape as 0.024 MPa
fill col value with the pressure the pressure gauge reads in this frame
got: 0.07 MPa
